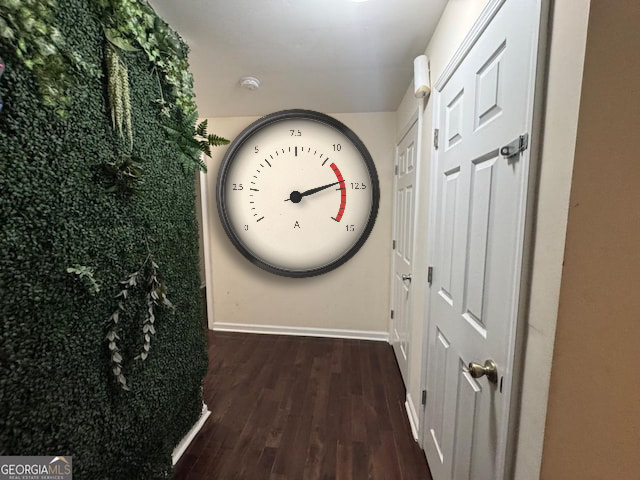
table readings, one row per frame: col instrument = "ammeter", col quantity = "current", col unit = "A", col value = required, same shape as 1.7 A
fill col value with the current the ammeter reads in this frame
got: 12 A
